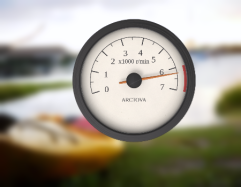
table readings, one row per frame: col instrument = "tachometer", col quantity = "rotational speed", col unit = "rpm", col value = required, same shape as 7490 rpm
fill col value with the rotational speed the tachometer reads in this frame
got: 6250 rpm
